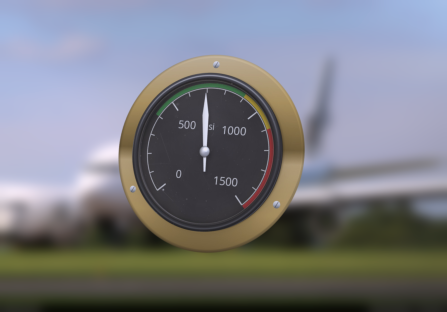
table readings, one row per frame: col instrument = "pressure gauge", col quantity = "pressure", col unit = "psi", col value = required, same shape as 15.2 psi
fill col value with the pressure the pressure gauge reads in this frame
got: 700 psi
